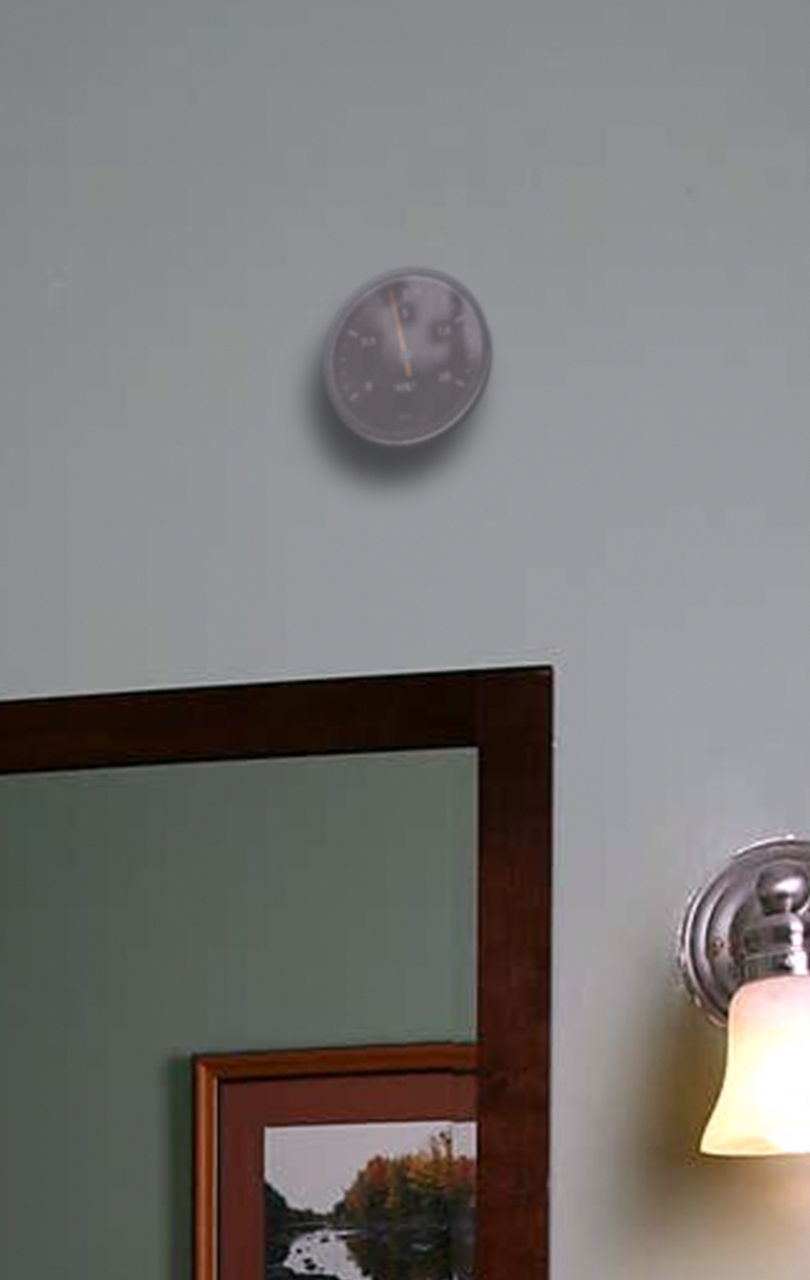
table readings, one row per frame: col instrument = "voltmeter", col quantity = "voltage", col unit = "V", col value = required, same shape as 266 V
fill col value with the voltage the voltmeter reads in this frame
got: 4.5 V
